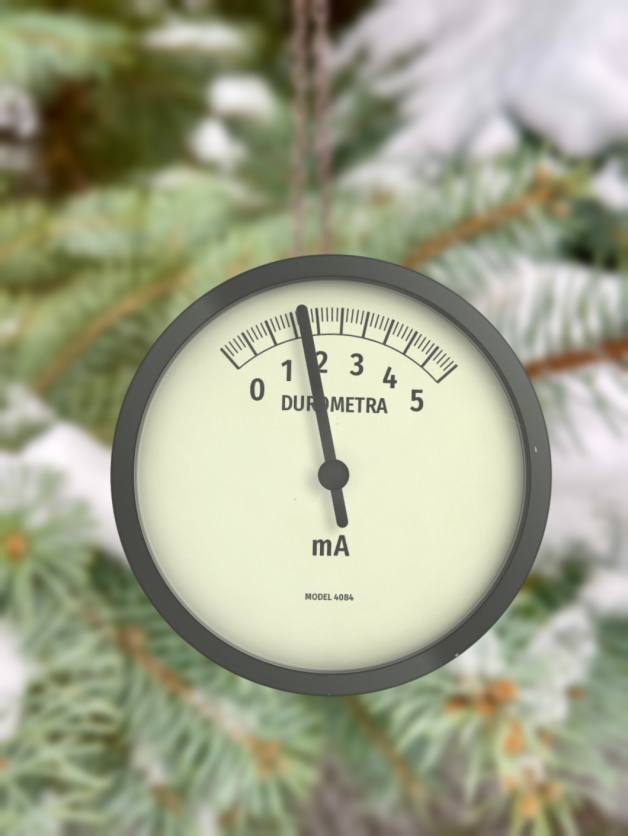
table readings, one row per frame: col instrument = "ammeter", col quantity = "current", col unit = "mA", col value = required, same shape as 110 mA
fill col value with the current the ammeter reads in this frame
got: 1.7 mA
